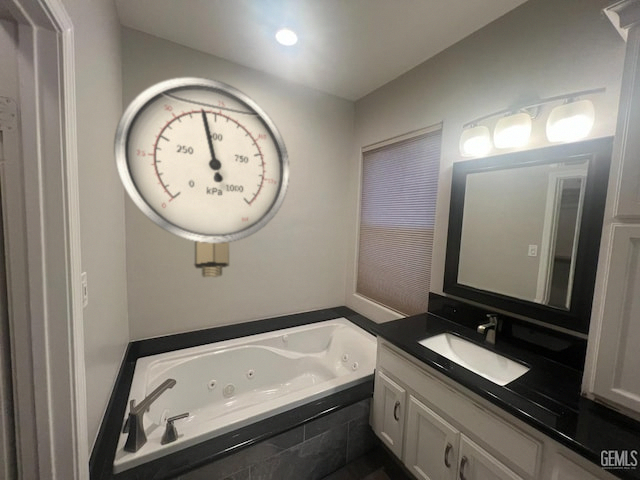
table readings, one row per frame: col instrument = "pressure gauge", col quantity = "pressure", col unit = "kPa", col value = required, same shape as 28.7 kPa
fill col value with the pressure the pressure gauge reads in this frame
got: 450 kPa
